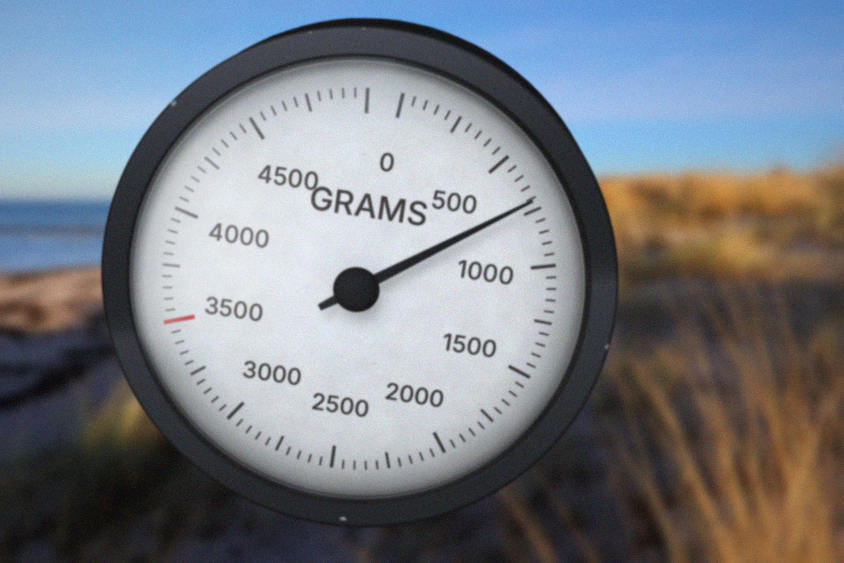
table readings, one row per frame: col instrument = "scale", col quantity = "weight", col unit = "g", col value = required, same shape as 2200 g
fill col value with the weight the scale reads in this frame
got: 700 g
